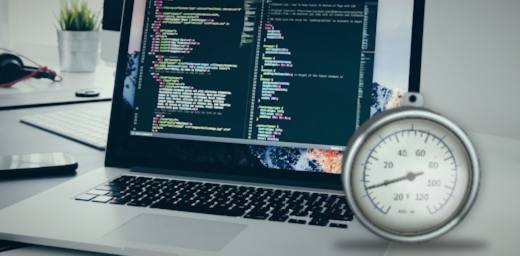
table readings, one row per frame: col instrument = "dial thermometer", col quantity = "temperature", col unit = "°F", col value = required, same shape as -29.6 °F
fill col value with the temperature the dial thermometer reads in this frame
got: 0 °F
